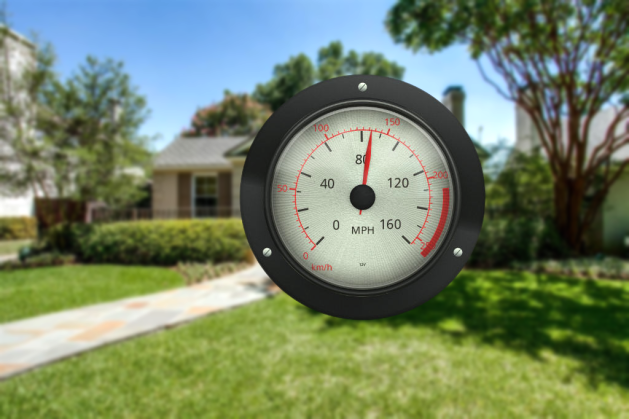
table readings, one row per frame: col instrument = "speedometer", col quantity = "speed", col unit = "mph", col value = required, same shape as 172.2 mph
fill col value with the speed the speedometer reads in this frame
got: 85 mph
